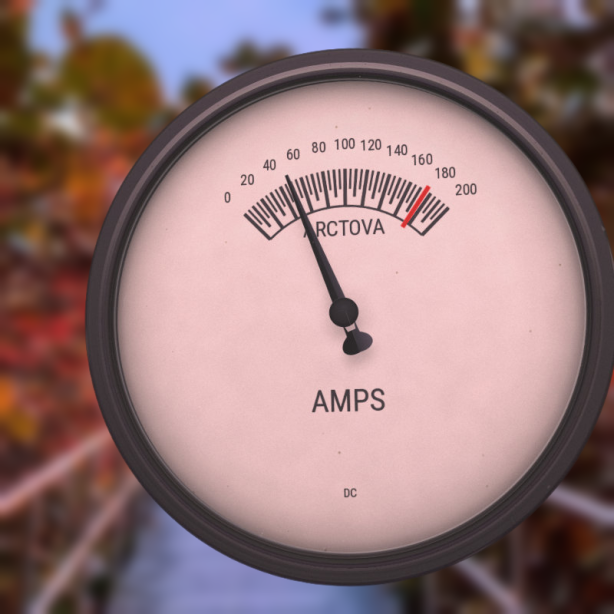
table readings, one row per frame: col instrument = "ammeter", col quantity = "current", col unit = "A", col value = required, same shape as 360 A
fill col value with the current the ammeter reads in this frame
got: 50 A
